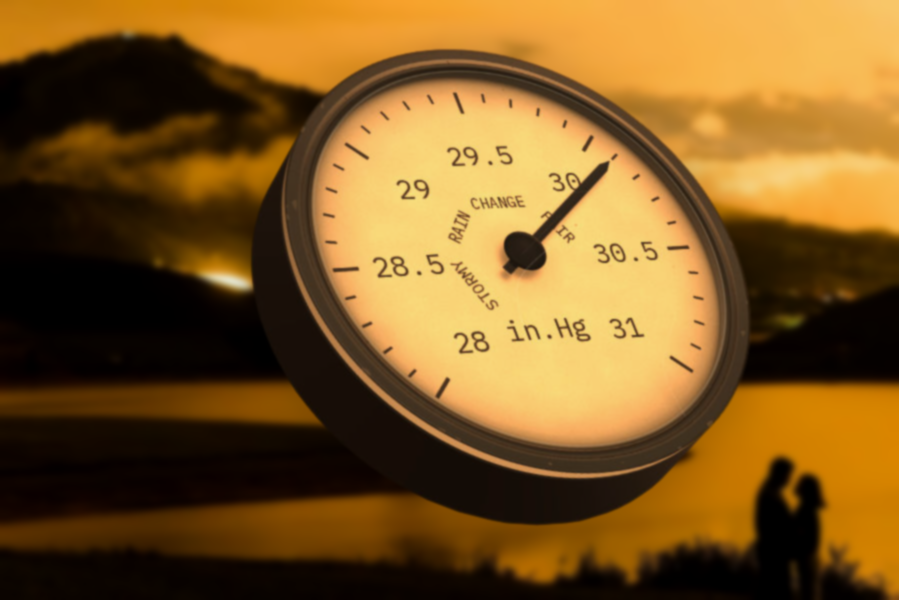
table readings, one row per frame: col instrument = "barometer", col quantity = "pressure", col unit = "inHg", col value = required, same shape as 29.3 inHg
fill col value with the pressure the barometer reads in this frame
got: 30.1 inHg
